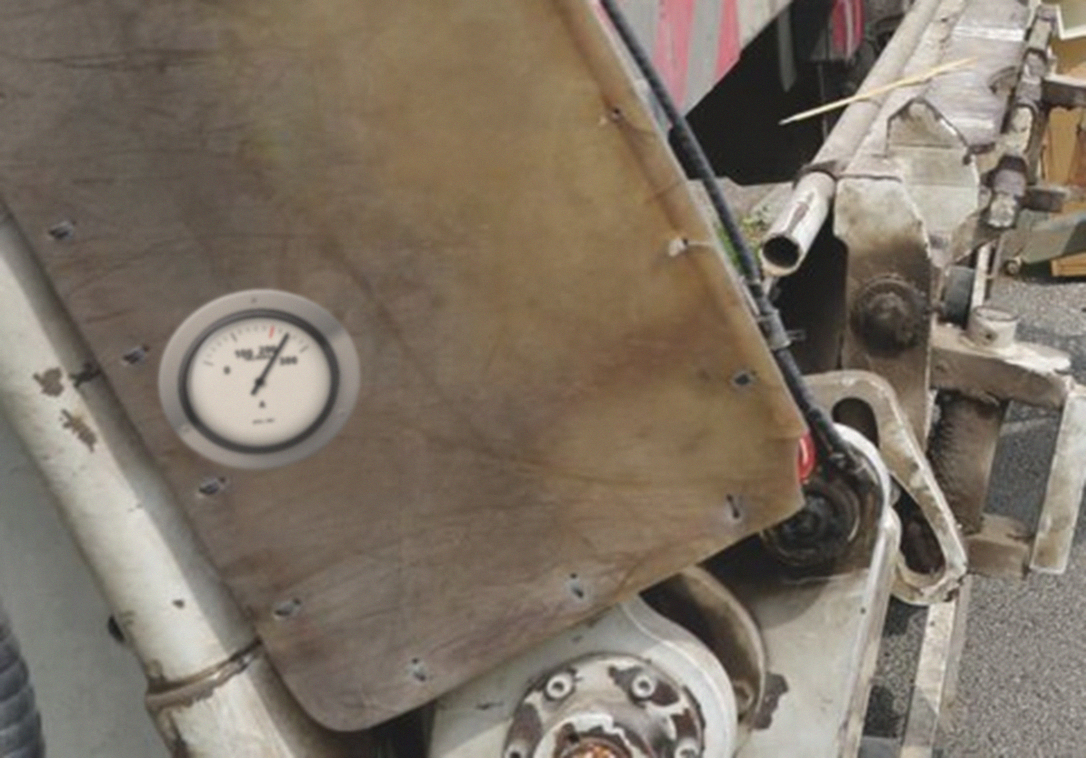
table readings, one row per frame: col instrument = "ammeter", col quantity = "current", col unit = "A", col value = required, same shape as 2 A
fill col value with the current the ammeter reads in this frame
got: 240 A
